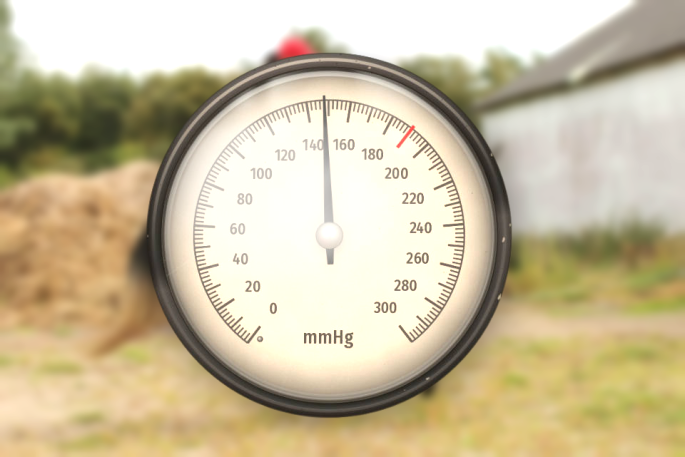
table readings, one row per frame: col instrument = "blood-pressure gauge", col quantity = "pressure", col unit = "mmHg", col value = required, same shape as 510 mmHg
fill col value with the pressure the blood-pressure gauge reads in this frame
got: 148 mmHg
